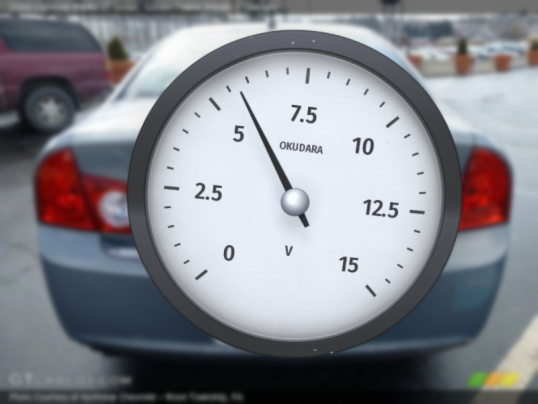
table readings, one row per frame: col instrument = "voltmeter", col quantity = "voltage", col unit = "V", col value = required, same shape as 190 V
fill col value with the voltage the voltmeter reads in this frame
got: 5.75 V
